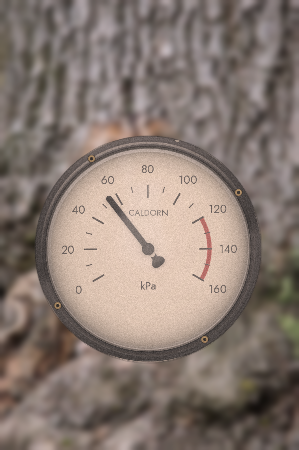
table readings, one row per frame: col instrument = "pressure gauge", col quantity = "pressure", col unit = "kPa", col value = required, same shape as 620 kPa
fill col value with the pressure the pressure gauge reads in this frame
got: 55 kPa
